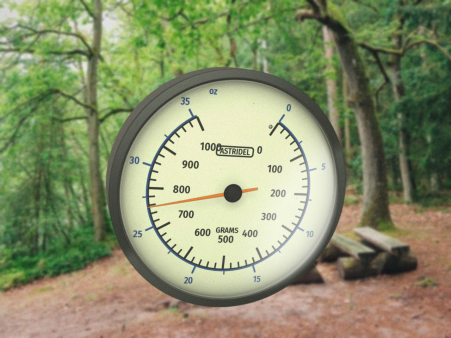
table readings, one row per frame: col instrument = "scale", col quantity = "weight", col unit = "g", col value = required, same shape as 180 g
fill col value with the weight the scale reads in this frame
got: 760 g
